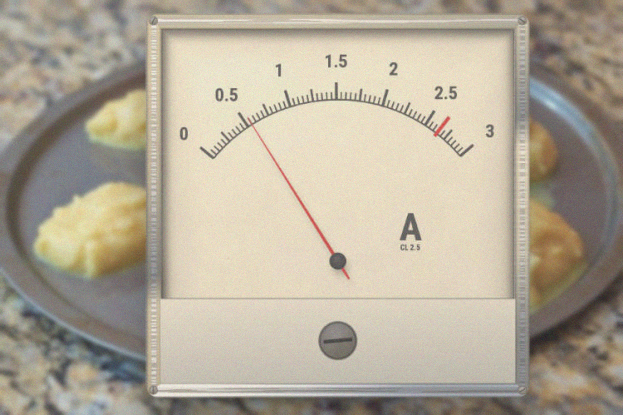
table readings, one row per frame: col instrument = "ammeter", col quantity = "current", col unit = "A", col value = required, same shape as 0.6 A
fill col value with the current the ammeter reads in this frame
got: 0.55 A
